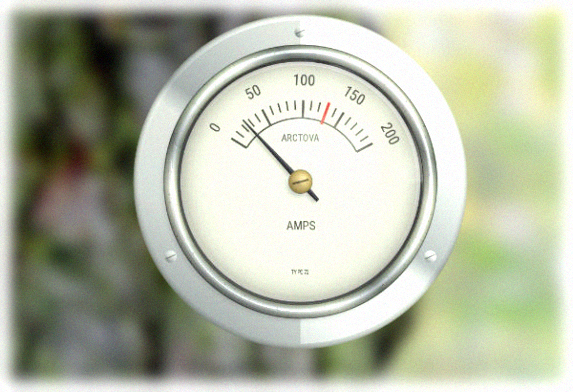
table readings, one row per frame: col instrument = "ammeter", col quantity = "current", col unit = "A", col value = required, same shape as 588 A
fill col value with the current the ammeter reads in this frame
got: 25 A
